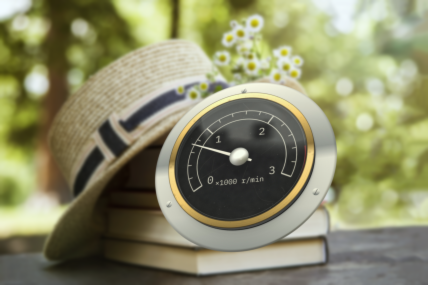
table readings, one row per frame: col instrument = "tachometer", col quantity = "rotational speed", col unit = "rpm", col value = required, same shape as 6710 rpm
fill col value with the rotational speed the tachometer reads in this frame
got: 700 rpm
